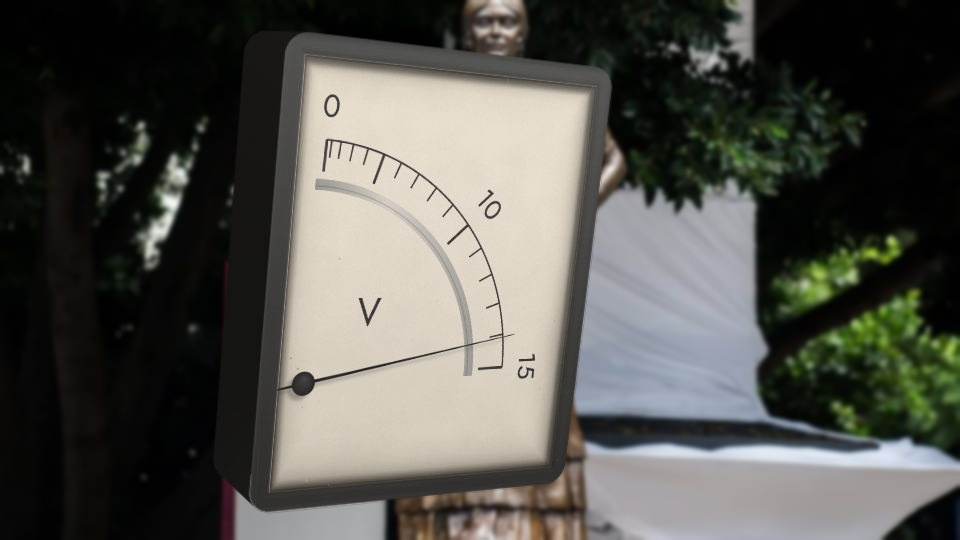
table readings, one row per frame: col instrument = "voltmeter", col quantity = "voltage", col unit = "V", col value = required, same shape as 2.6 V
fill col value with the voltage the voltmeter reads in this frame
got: 14 V
